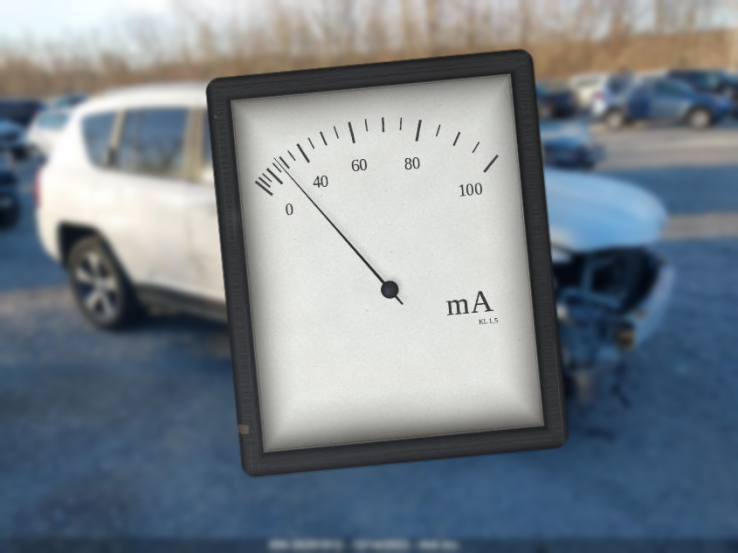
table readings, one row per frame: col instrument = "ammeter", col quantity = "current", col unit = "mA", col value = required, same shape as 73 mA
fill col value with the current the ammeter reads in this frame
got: 27.5 mA
